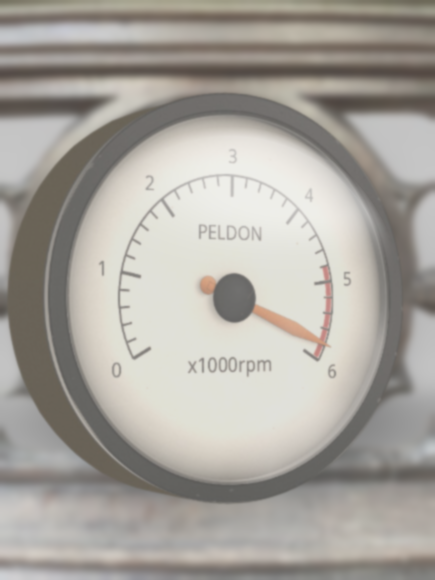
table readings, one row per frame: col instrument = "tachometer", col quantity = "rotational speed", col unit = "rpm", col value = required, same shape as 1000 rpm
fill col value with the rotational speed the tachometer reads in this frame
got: 5800 rpm
